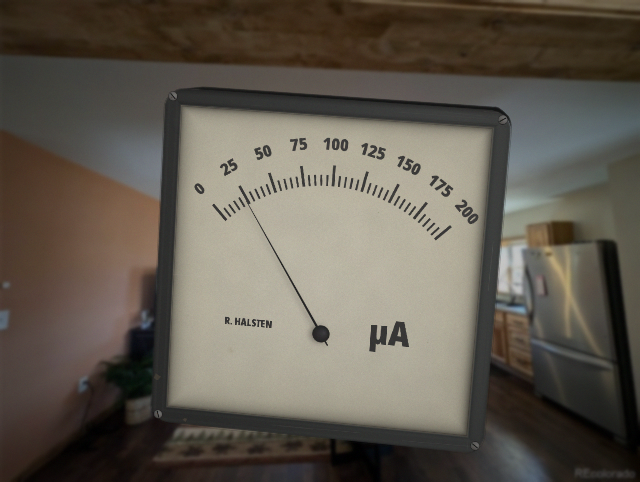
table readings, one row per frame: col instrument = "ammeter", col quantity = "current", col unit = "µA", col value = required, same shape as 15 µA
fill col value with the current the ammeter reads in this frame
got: 25 µA
